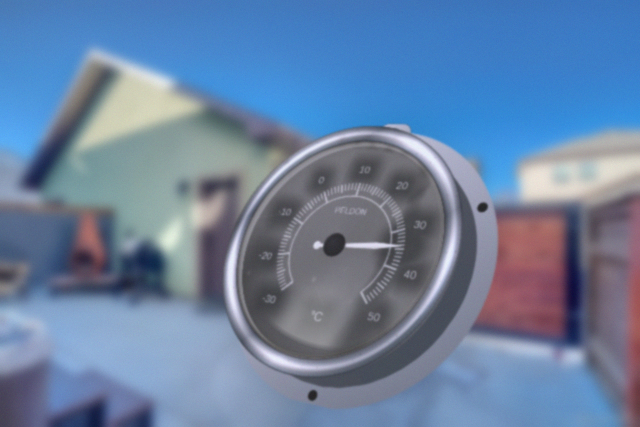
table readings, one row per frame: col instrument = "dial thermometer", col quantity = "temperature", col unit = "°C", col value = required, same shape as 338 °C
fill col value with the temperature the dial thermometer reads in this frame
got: 35 °C
